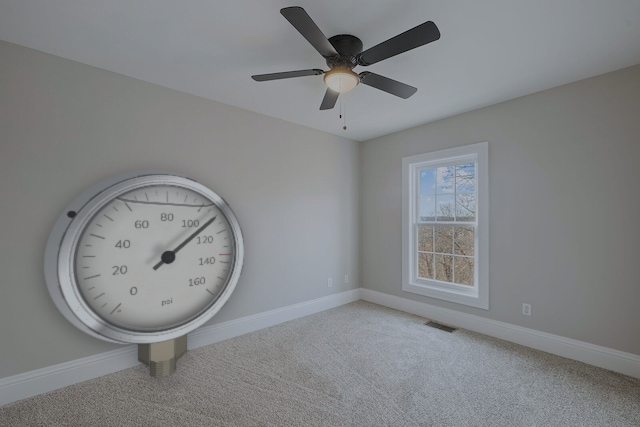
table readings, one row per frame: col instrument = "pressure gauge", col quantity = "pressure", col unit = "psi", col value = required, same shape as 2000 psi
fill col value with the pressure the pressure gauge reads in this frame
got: 110 psi
